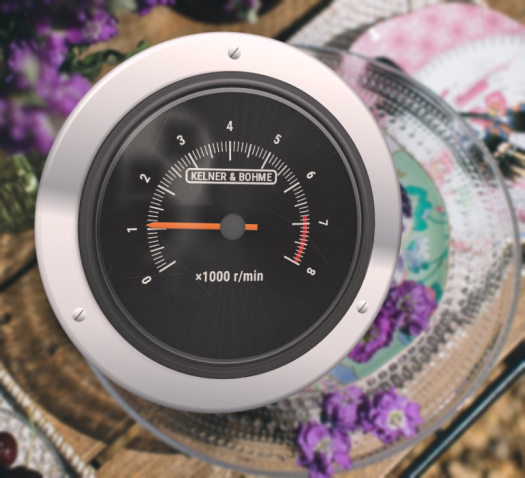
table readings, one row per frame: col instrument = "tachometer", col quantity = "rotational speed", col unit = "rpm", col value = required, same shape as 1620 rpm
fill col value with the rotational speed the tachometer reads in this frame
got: 1100 rpm
